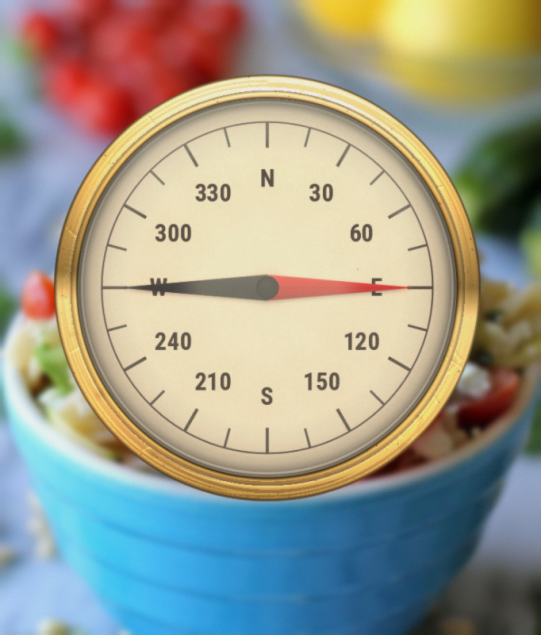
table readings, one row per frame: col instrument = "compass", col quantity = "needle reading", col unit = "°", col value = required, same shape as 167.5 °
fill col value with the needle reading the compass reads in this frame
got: 90 °
